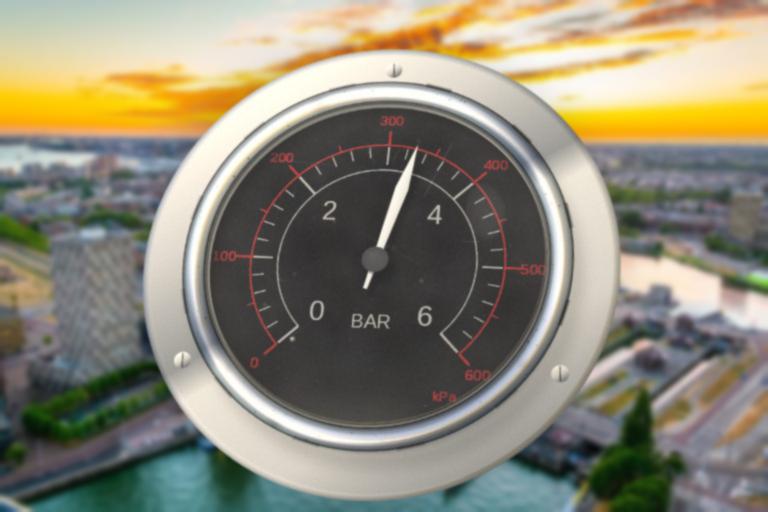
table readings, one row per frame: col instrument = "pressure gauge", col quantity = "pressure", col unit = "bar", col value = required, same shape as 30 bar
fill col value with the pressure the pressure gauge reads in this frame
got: 3.3 bar
